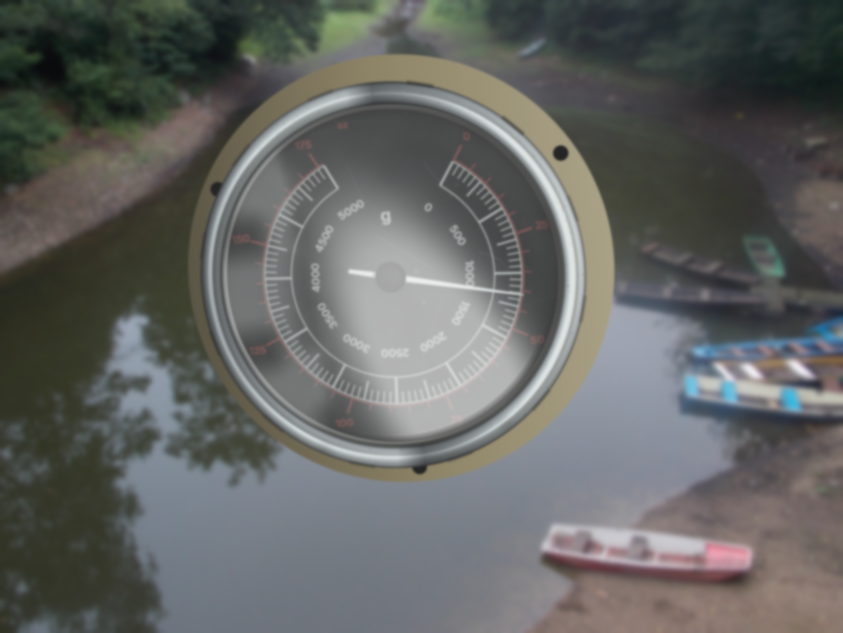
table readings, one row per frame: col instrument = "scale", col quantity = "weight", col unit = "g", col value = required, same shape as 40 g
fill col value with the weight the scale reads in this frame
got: 1150 g
